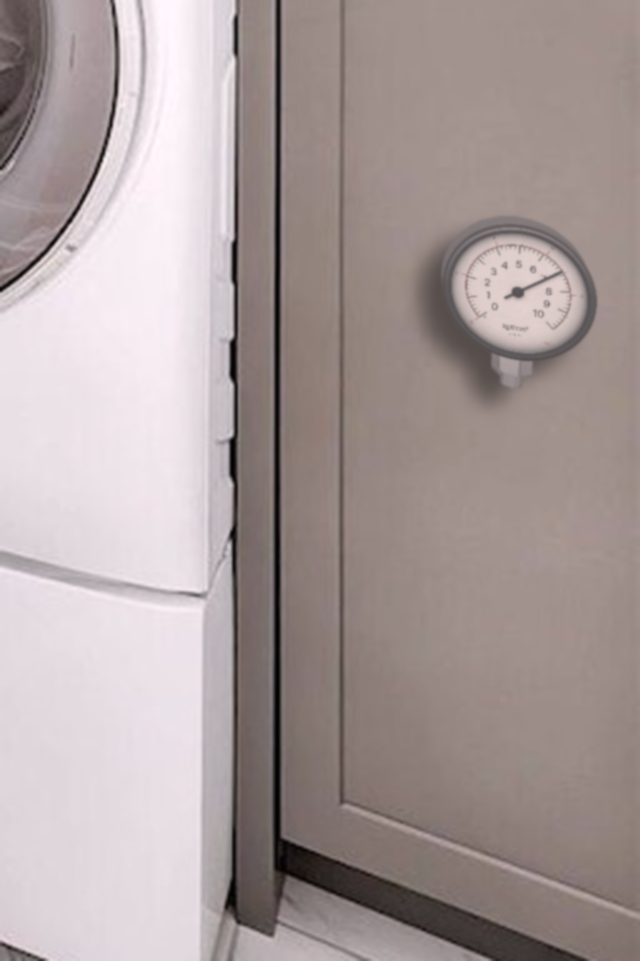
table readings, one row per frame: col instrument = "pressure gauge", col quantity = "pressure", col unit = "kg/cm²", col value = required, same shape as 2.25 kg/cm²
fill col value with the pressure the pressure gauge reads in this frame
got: 7 kg/cm²
